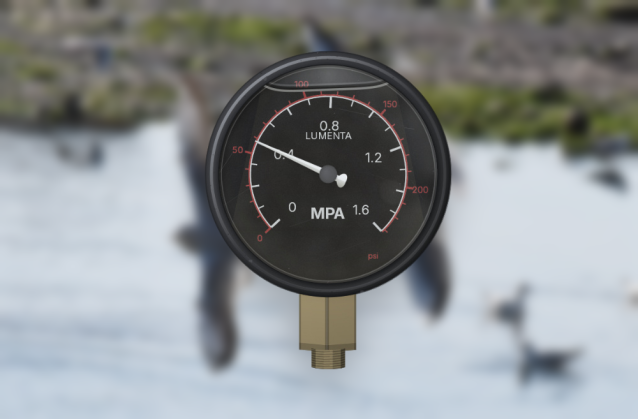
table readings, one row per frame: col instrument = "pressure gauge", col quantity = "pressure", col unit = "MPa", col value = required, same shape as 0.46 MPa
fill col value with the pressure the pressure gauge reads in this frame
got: 0.4 MPa
